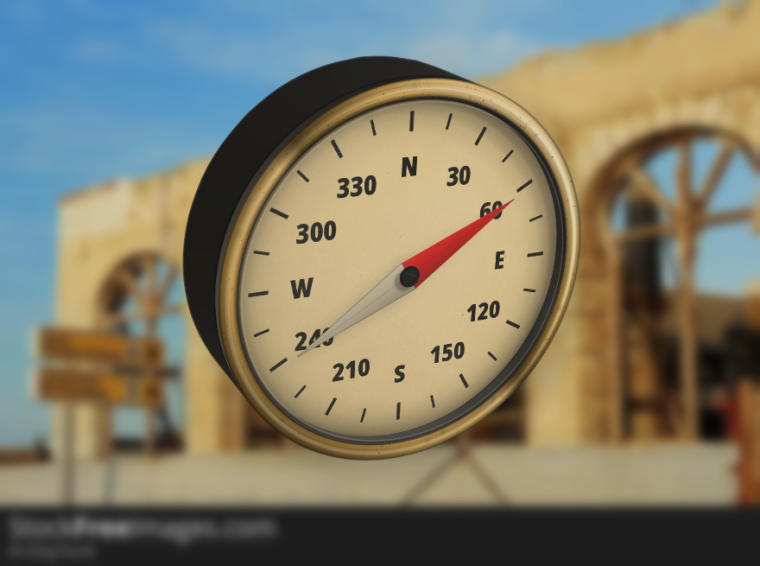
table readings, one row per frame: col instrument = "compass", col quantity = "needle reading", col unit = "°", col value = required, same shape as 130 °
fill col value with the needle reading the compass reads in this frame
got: 60 °
